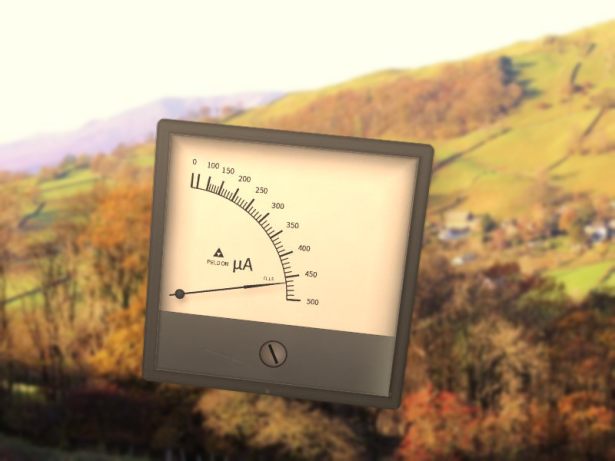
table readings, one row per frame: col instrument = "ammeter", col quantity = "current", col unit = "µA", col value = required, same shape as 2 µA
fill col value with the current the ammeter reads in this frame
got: 460 µA
